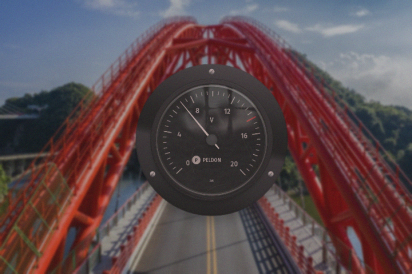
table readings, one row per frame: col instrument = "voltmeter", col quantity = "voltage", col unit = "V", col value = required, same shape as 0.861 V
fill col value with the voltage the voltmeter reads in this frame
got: 7 V
